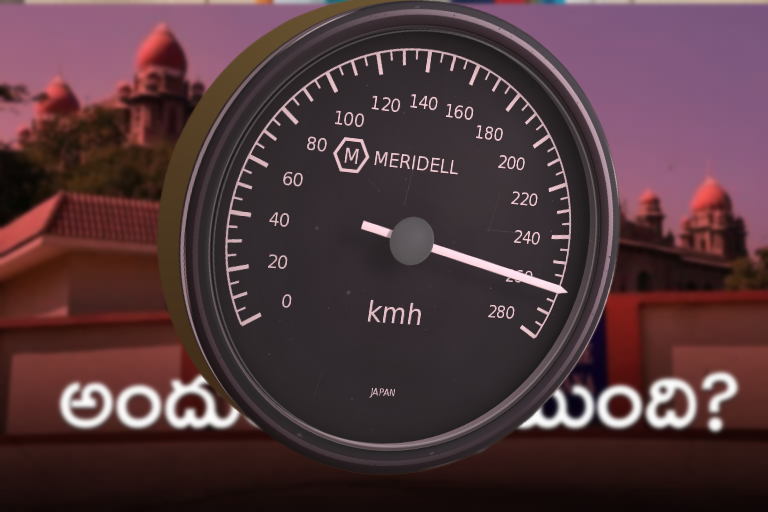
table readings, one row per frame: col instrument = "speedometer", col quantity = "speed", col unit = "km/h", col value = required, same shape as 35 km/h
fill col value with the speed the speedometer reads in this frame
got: 260 km/h
